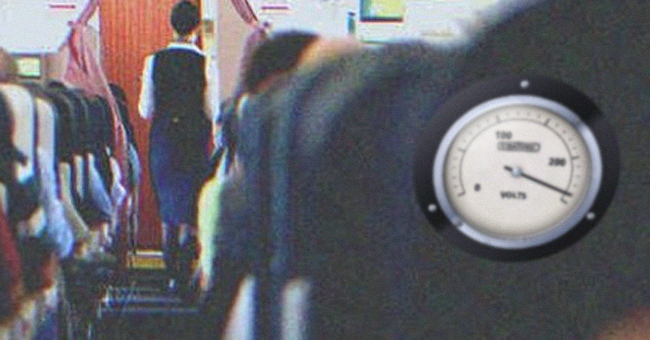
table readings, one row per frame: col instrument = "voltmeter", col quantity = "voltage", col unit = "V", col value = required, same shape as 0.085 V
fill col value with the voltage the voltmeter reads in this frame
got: 240 V
